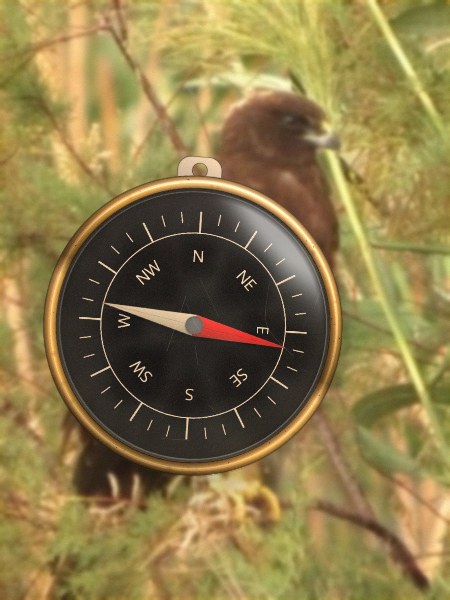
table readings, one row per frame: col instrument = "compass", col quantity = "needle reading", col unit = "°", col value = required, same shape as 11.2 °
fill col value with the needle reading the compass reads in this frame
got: 100 °
